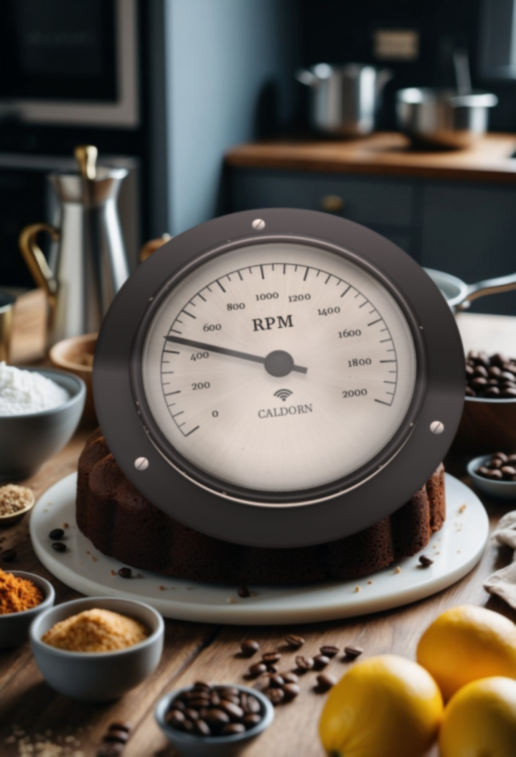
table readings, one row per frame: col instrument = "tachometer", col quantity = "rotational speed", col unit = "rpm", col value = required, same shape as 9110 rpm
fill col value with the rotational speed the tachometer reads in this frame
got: 450 rpm
